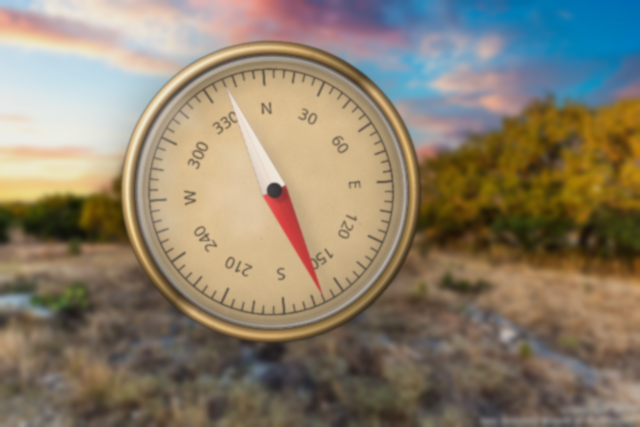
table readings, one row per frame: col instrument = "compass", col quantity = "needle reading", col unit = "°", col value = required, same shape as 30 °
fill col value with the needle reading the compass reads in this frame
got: 160 °
